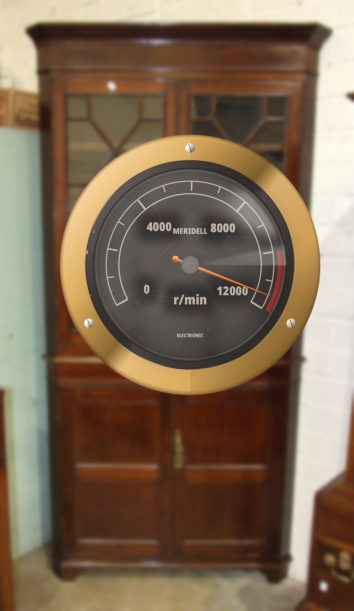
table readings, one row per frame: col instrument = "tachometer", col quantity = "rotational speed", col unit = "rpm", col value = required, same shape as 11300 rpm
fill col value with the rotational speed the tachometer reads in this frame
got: 11500 rpm
